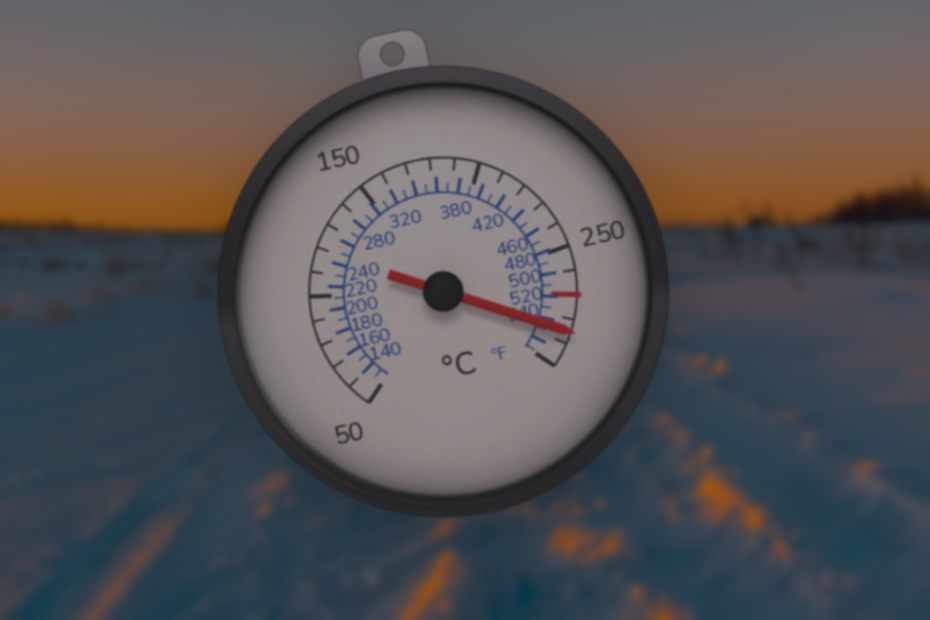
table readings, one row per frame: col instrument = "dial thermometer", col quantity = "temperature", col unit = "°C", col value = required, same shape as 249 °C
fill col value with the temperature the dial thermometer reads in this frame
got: 285 °C
